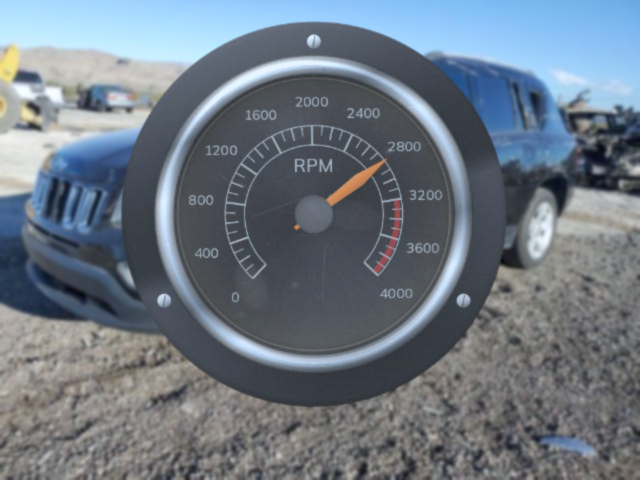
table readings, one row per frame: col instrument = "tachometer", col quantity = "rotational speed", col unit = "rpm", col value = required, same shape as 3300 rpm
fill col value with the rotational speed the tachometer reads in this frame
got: 2800 rpm
